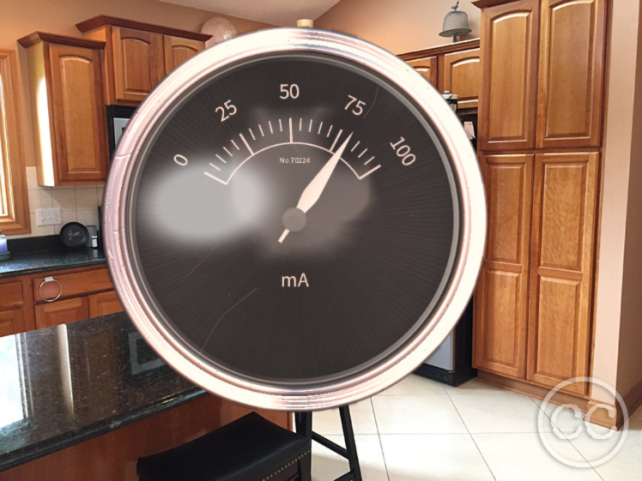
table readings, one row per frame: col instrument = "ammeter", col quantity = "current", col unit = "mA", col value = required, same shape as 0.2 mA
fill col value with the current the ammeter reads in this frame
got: 80 mA
